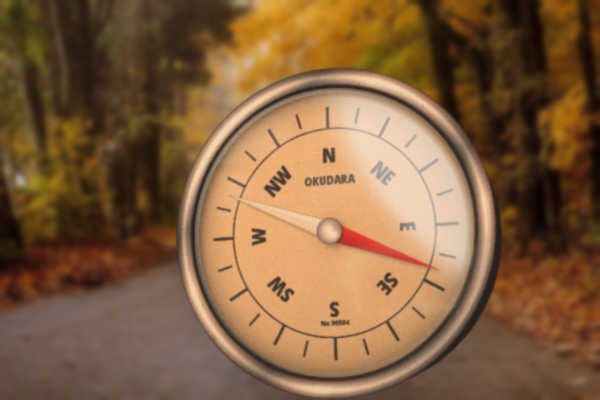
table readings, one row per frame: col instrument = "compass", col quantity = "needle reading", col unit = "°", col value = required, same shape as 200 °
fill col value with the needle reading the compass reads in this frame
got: 112.5 °
